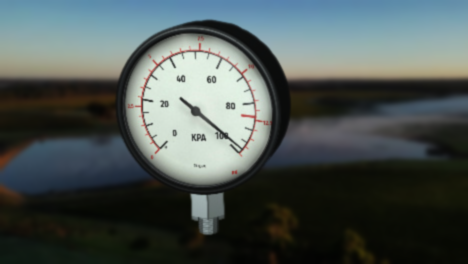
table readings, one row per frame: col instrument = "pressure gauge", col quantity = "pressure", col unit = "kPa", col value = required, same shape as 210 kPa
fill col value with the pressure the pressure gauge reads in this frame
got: 97.5 kPa
